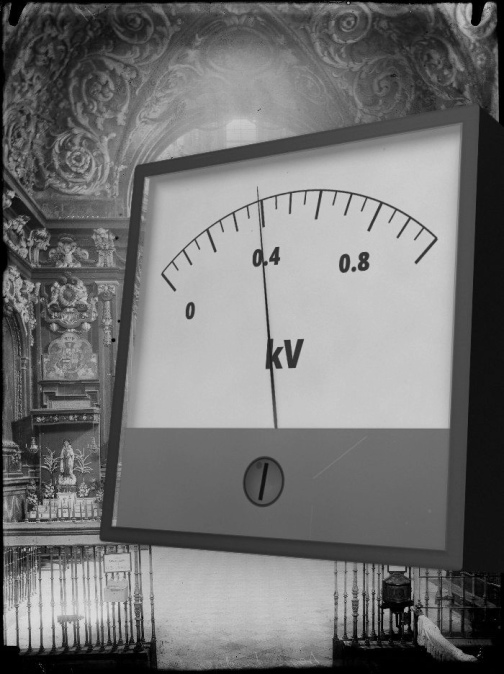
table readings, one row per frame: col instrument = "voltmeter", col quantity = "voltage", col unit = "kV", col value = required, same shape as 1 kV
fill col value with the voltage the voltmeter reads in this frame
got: 0.4 kV
